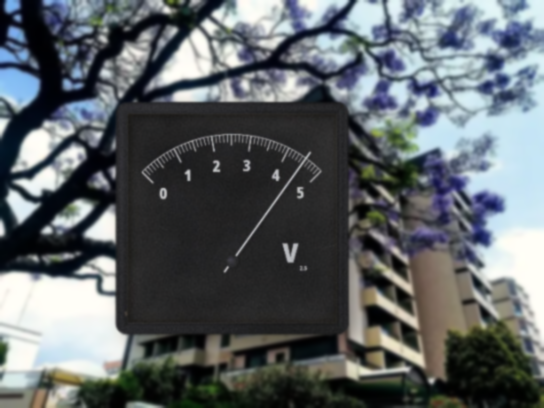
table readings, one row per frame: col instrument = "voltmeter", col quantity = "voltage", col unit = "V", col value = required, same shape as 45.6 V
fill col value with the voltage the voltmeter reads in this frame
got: 4.5 V
